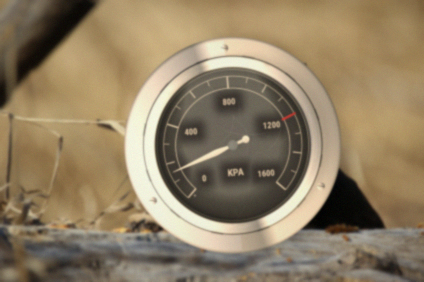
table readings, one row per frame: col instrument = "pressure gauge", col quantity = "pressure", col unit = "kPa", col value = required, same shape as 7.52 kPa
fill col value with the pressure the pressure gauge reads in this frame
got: 150 kPa
